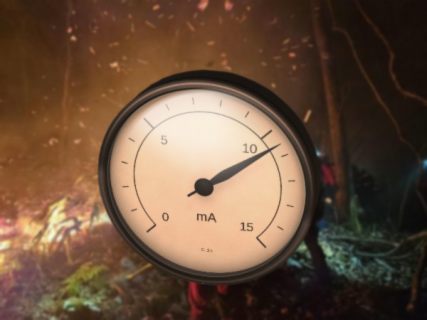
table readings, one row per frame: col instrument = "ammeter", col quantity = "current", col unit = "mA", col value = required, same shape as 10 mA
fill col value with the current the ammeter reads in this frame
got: 10.5 mA
